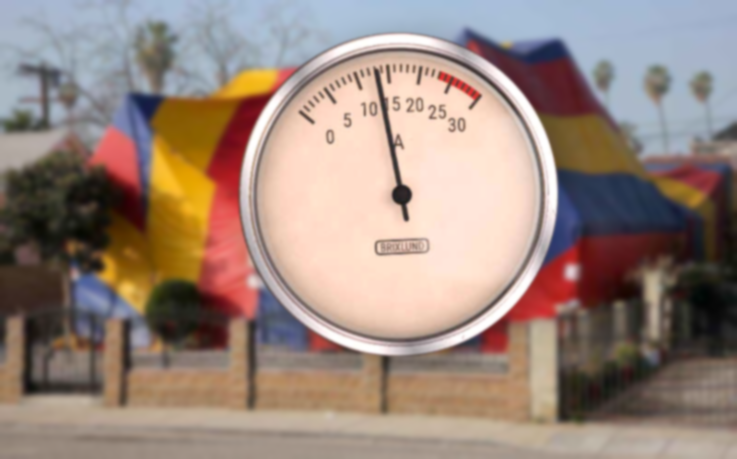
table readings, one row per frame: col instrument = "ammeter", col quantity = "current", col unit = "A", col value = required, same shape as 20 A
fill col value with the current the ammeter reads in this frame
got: 13 A
